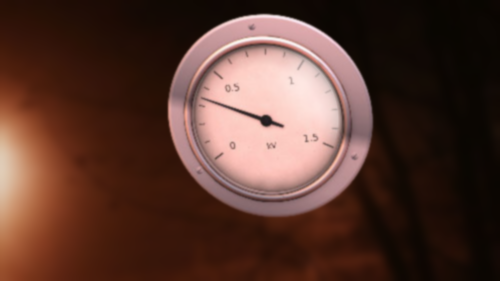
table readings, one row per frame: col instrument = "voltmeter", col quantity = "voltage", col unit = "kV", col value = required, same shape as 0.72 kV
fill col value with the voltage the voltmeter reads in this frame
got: 0.35 kV
